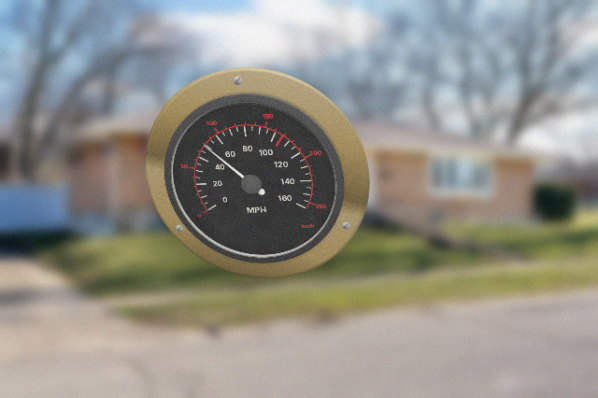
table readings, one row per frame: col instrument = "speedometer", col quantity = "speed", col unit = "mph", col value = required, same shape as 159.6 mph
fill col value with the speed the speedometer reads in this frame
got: 50 mph
